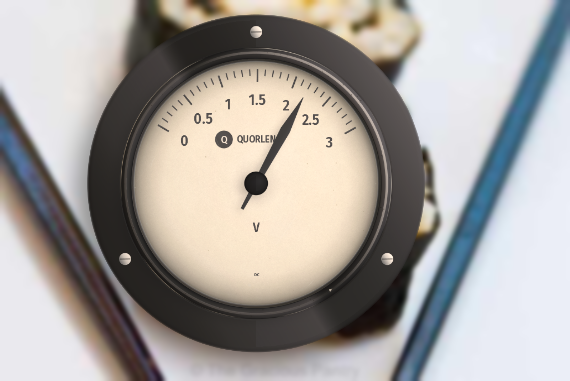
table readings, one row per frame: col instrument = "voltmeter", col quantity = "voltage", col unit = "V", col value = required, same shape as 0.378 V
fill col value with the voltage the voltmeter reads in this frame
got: 2.2 V
